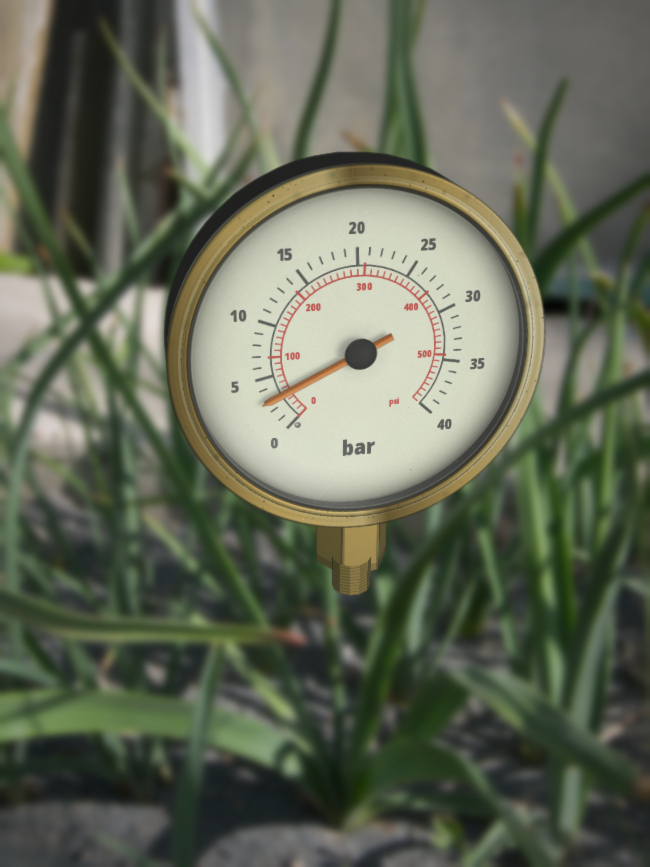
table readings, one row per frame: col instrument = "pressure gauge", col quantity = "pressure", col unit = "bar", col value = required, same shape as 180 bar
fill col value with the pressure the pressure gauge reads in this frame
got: 3 bar
